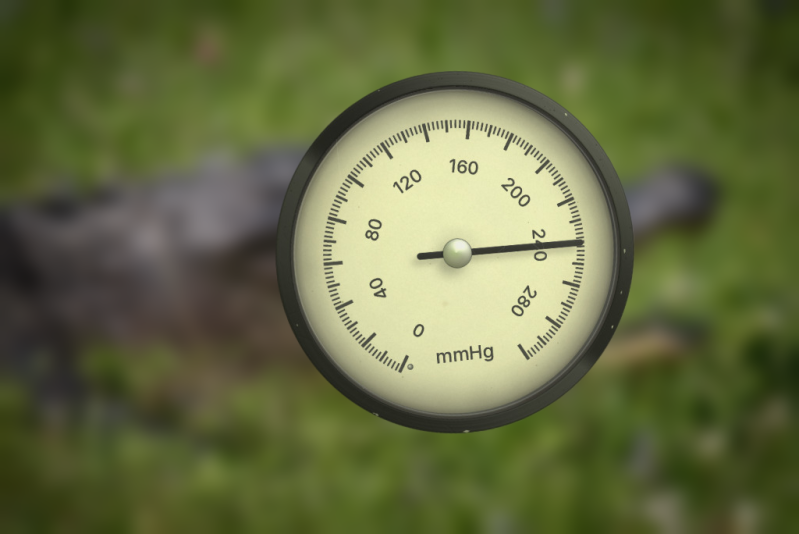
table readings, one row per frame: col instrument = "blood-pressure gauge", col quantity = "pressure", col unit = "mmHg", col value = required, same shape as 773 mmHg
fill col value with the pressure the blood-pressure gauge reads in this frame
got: 240 mmHg
